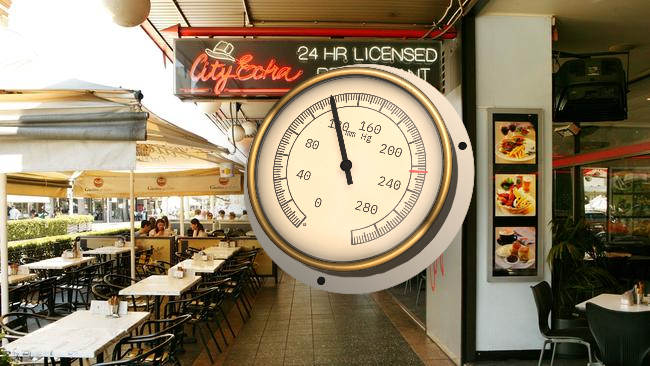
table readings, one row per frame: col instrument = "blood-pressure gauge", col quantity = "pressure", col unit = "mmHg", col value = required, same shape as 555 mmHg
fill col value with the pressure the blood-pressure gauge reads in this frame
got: 120 mmHg
